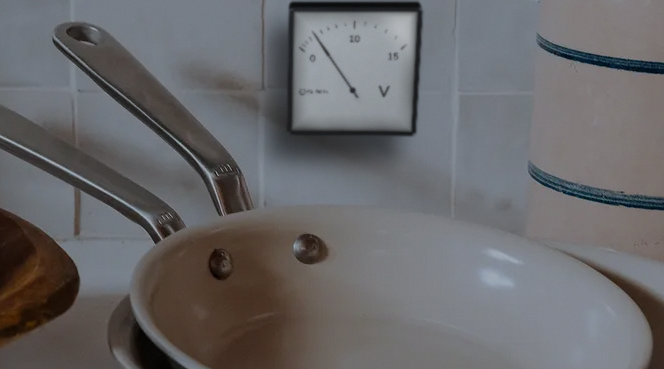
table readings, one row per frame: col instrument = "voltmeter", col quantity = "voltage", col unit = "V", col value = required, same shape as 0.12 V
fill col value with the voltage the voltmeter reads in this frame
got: 5 V
